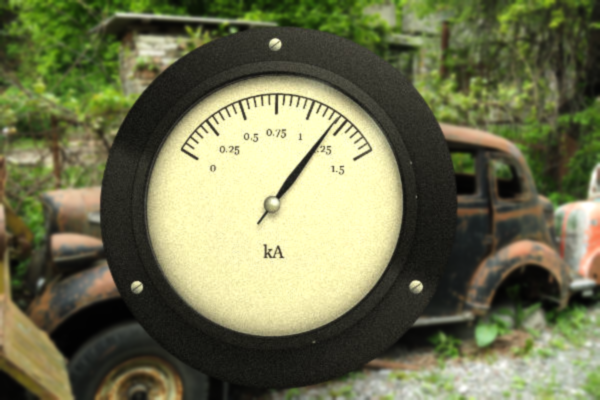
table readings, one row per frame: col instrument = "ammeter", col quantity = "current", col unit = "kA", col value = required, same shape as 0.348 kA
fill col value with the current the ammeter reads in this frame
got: 1.2 kA
